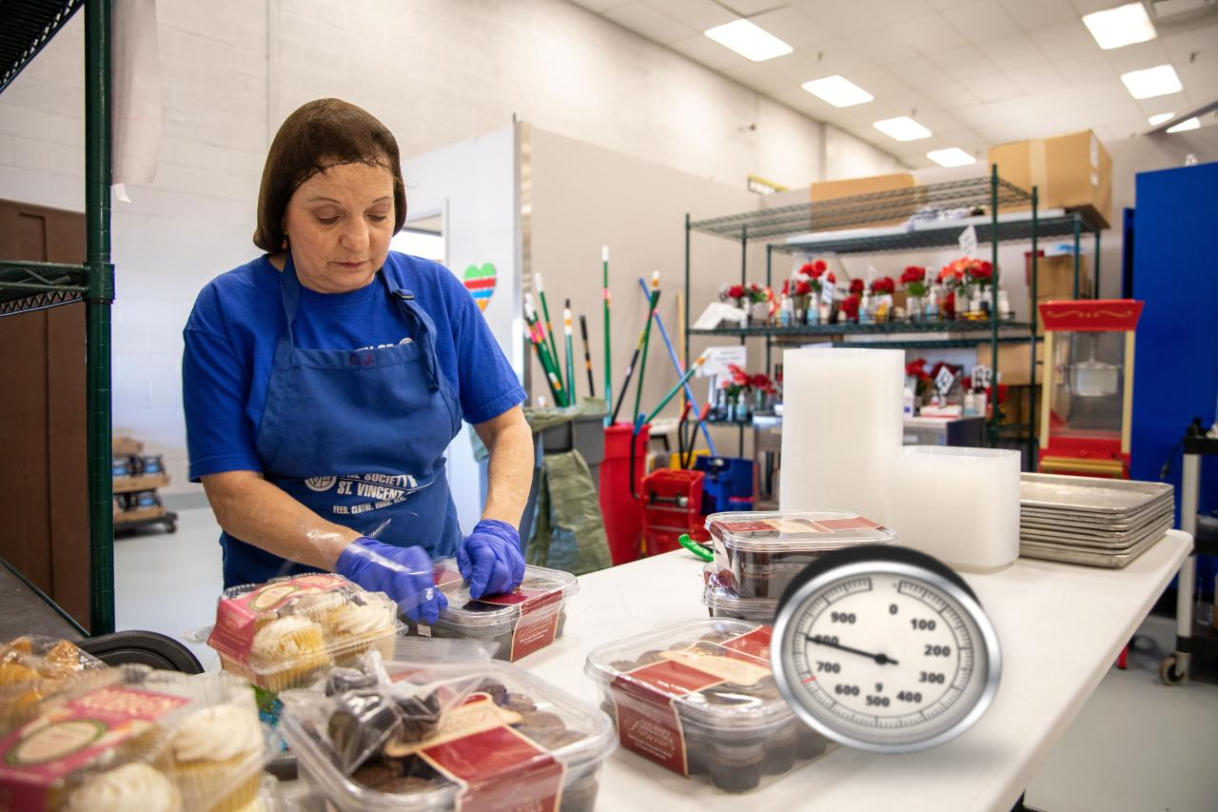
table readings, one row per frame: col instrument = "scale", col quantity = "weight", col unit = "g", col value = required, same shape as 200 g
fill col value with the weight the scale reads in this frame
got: 800 g
